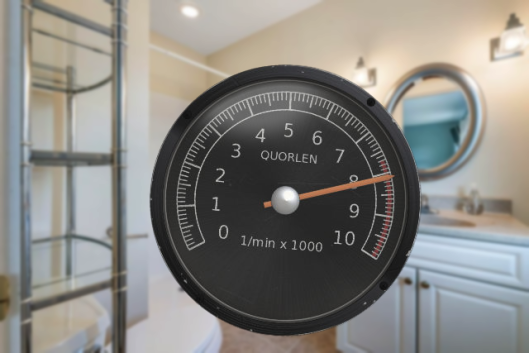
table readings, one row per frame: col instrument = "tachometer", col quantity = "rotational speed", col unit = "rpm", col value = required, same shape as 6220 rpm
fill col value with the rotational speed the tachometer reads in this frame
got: 8100 rpm
